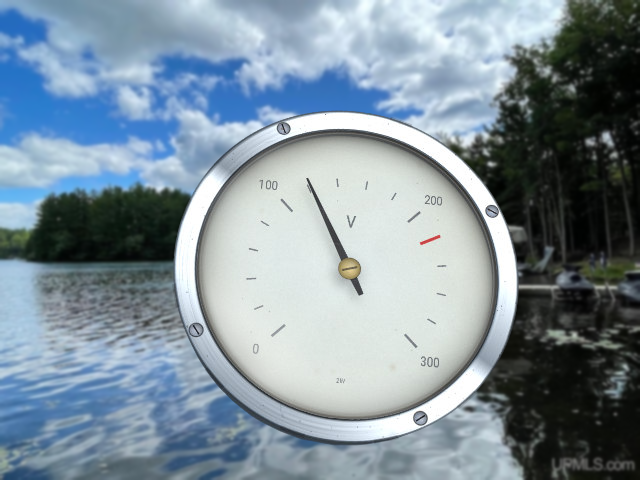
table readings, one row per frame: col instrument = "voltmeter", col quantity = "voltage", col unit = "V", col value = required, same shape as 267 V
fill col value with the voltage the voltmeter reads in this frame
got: 120 V
